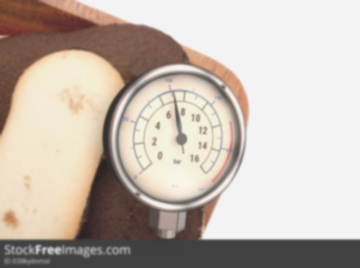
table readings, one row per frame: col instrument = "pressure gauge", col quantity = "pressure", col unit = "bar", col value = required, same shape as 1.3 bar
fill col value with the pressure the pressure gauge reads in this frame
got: 7 bar
